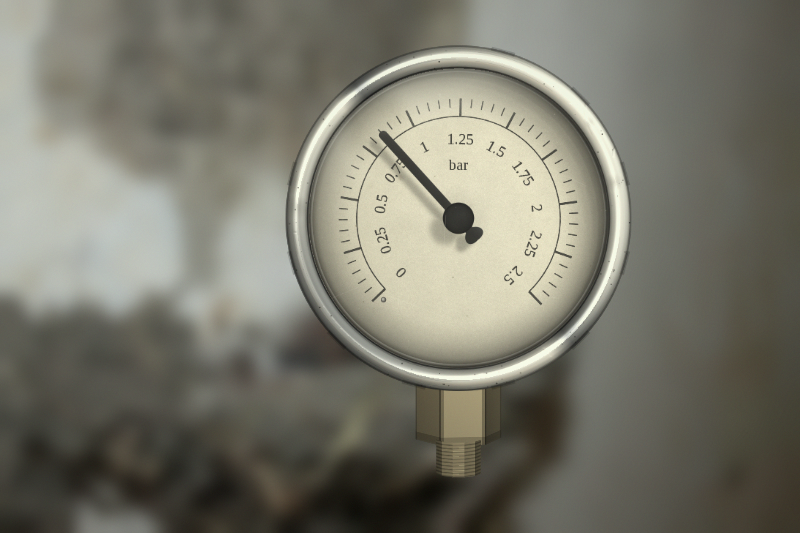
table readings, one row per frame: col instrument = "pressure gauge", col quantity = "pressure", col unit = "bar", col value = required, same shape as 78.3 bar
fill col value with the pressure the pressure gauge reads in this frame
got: 0.85 bar
